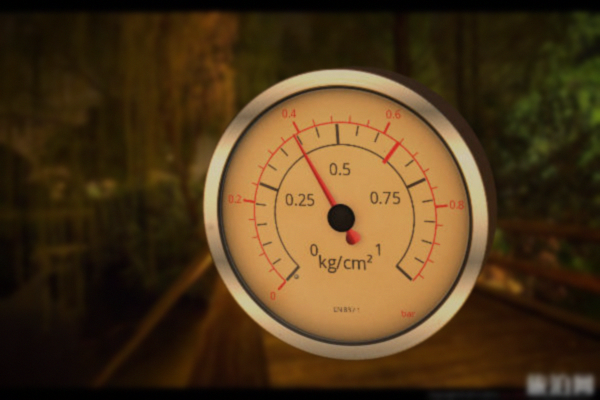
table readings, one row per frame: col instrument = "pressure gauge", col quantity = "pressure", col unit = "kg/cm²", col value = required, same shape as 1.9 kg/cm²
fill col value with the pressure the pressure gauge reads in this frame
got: 0.4 kg/cm²
